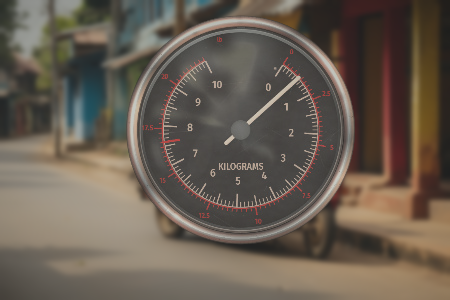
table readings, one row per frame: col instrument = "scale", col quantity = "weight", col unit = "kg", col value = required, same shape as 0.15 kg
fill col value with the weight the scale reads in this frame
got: 0.5 kg
